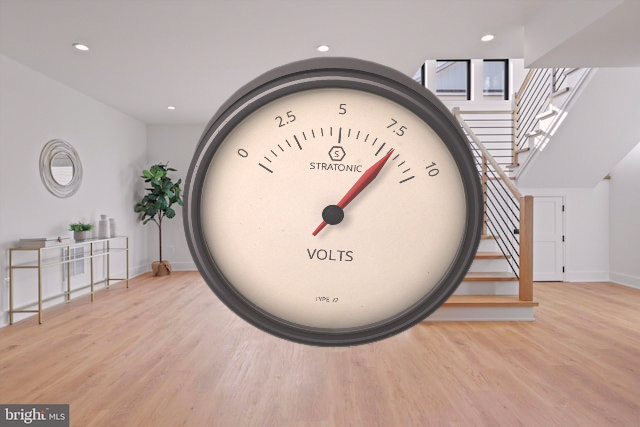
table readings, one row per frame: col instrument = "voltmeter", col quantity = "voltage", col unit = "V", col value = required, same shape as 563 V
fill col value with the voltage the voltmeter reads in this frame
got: 8 V
